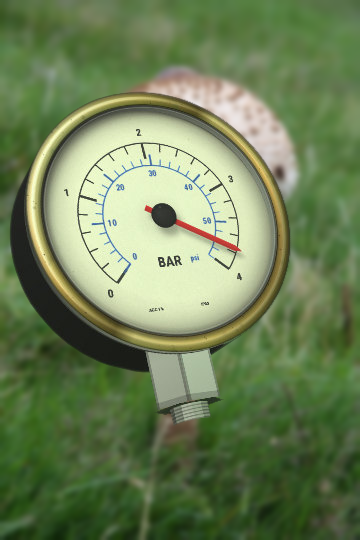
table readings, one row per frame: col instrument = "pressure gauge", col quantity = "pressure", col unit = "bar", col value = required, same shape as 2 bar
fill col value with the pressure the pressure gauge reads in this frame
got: 3.8 bar
